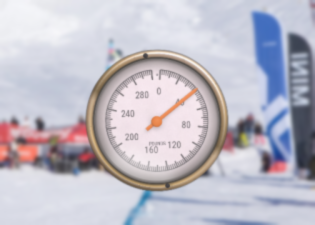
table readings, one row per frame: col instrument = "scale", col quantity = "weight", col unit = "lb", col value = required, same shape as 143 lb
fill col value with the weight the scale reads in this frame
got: 40 lb
